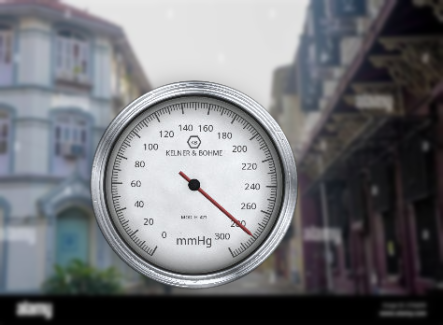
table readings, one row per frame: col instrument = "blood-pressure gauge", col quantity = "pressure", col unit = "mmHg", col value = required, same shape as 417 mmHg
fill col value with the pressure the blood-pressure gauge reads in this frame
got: 280 mmHg
